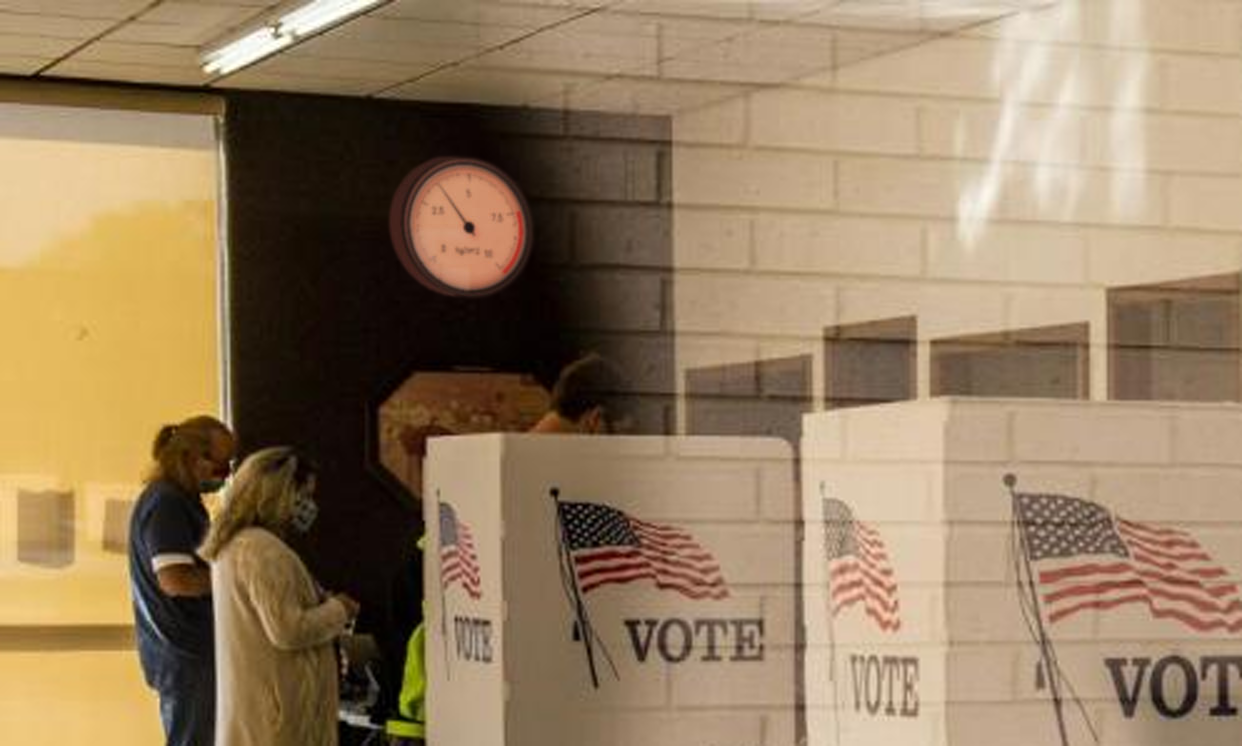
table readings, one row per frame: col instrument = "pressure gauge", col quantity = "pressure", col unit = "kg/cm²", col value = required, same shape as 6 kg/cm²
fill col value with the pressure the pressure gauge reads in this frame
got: 3.5 kg/cm²
